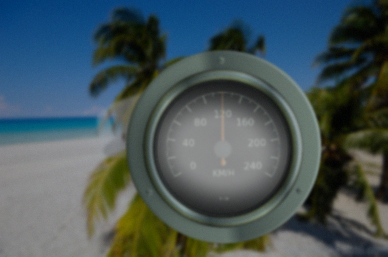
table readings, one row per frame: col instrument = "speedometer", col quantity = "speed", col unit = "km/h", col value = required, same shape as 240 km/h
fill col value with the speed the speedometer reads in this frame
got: 120 km/h
